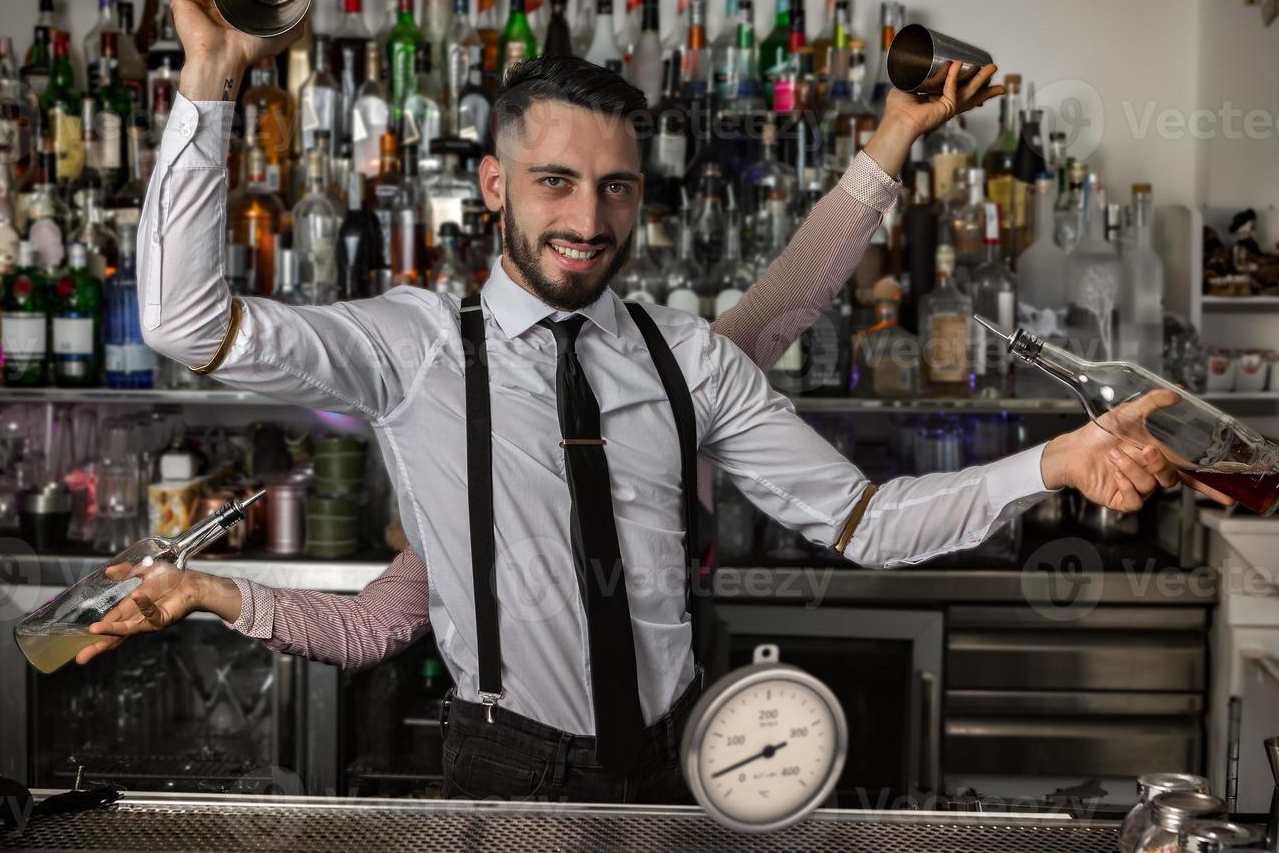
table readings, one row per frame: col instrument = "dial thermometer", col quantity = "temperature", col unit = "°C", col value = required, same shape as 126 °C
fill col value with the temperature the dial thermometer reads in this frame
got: 40 °C
